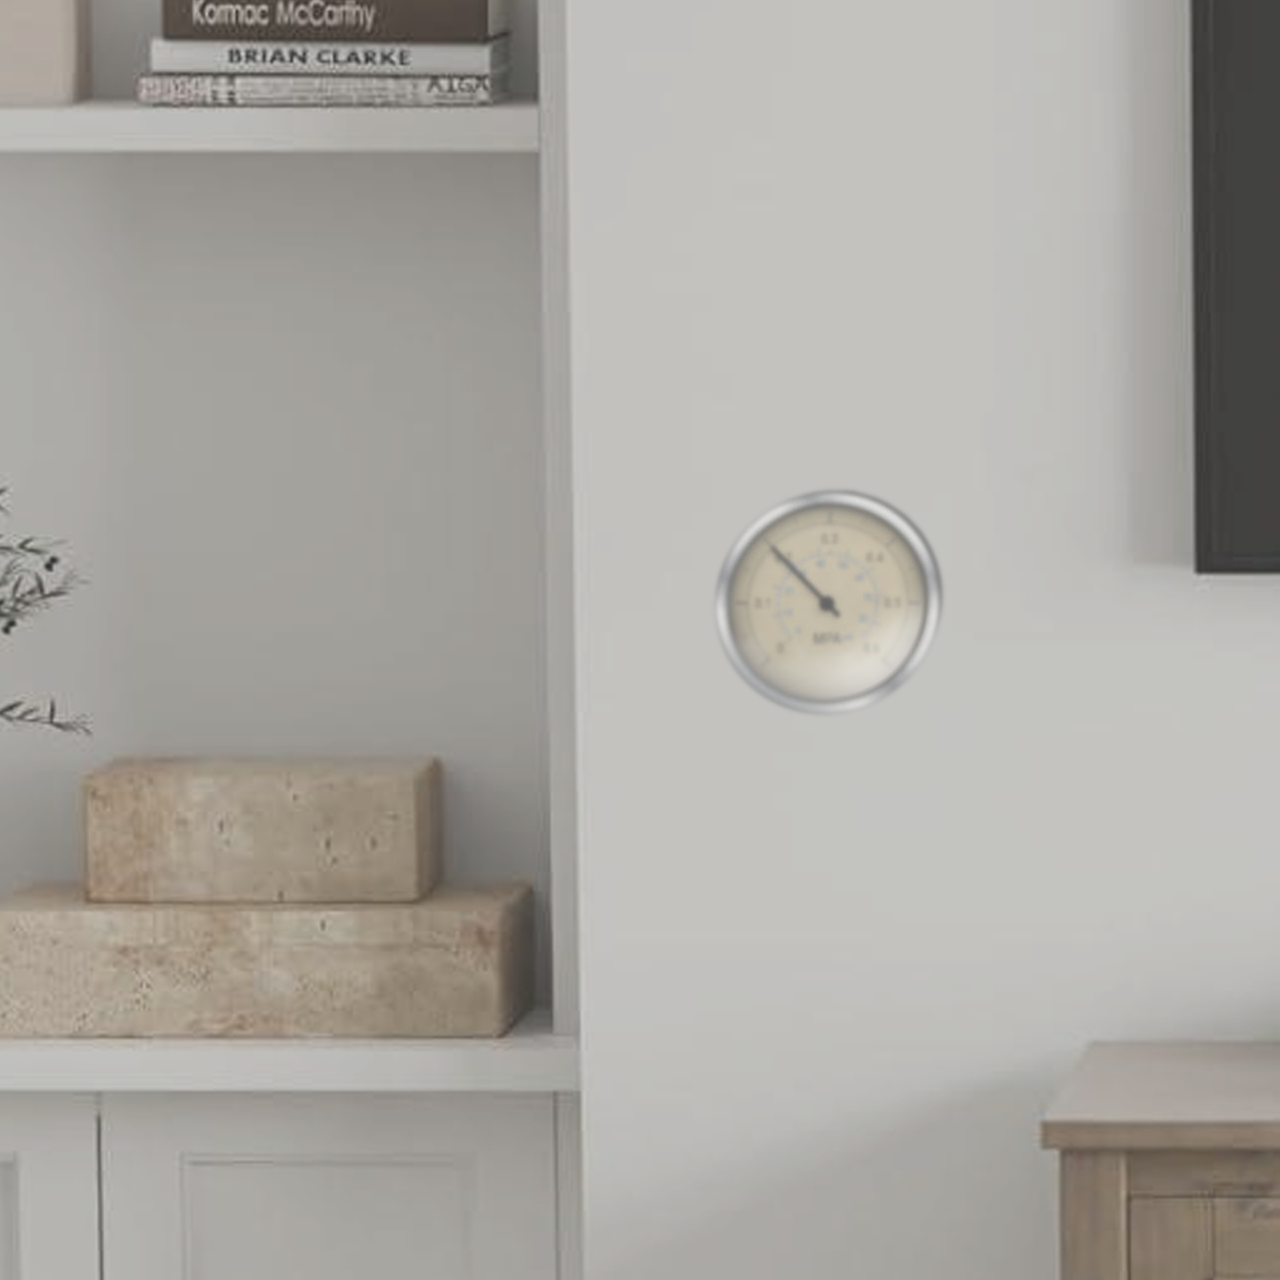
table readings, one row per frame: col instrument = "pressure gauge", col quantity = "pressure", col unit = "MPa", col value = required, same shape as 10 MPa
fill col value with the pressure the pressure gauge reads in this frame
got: 0.2 MPa
